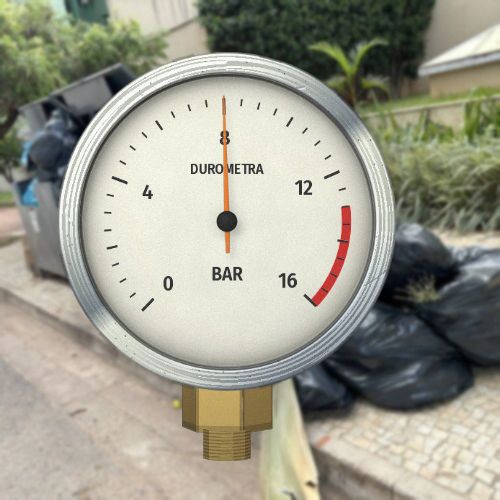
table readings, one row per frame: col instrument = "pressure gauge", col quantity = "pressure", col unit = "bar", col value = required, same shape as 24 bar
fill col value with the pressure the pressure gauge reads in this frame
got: 8 bar
